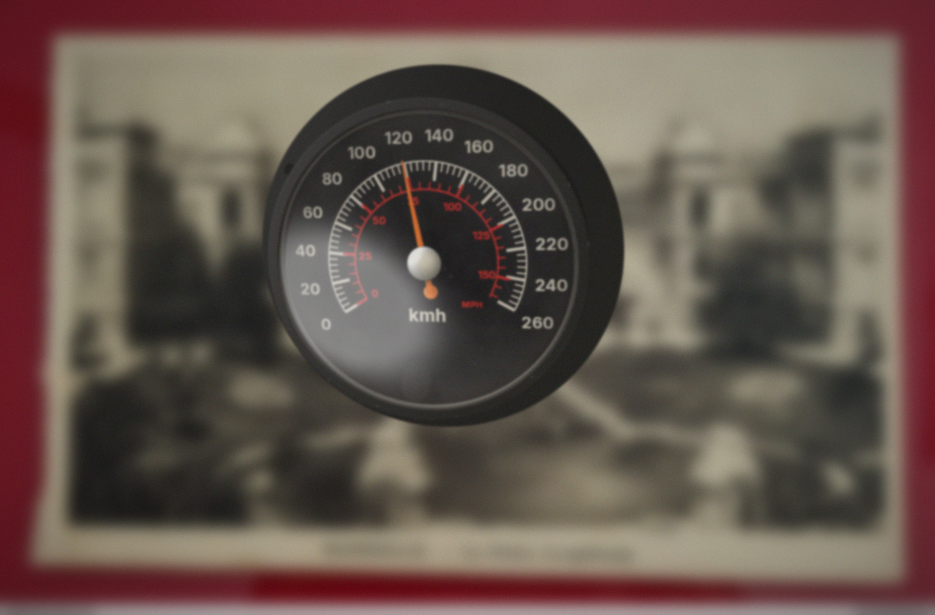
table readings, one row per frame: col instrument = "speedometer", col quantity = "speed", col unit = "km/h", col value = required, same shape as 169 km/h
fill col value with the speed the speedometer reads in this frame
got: 120 km/h
